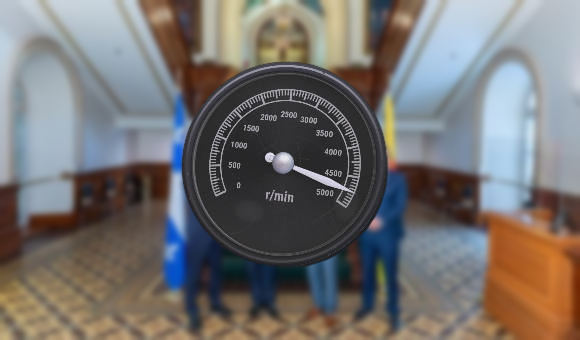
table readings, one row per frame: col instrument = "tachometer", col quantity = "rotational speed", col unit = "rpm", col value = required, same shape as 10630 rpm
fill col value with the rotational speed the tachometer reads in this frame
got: 4750 rpm
